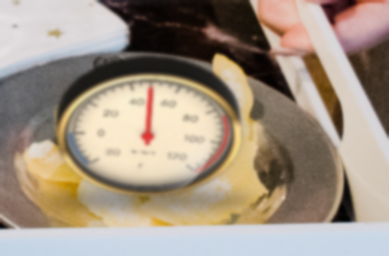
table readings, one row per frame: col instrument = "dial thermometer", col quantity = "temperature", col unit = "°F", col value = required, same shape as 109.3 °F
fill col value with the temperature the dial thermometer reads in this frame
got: 48 °F
